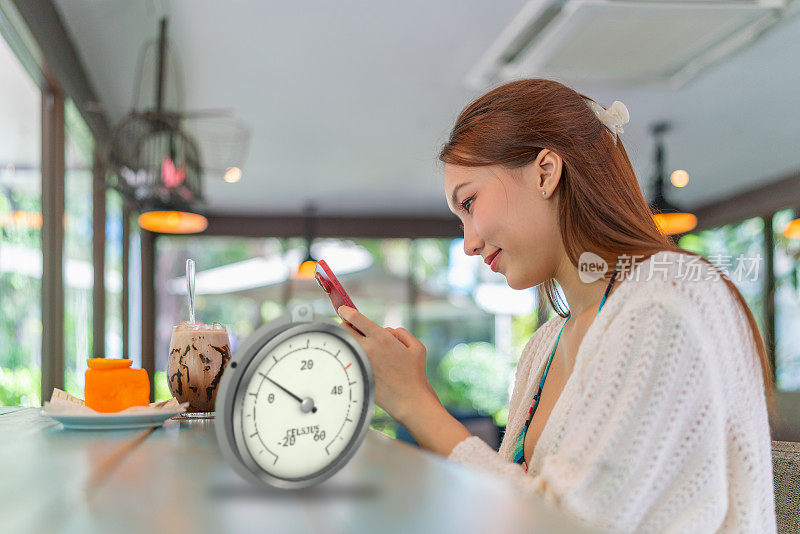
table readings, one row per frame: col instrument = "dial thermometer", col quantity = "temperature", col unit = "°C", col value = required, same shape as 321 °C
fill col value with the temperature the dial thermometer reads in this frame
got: 5 °C
